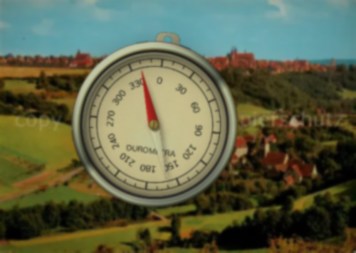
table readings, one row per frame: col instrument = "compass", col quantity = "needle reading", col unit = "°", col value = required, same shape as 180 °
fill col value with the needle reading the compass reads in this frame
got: 340 °
